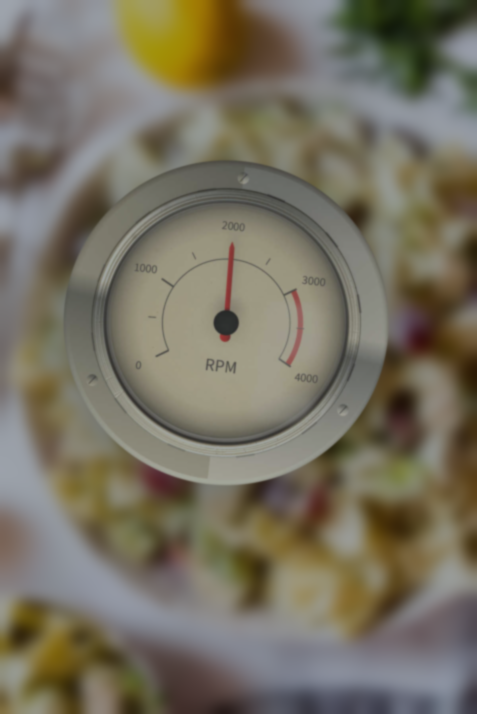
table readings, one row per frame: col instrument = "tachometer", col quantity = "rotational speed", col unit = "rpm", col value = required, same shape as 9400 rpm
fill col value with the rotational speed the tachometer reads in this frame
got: 2000 rpm
